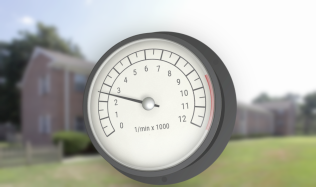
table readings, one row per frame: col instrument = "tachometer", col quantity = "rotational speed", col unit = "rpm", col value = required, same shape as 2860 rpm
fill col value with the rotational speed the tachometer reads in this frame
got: 2500 rpm
